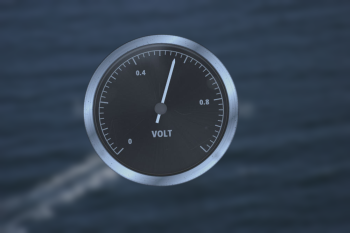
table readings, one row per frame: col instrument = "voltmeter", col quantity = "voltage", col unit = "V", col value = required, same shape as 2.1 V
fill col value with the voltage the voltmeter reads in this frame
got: 0.56 V
